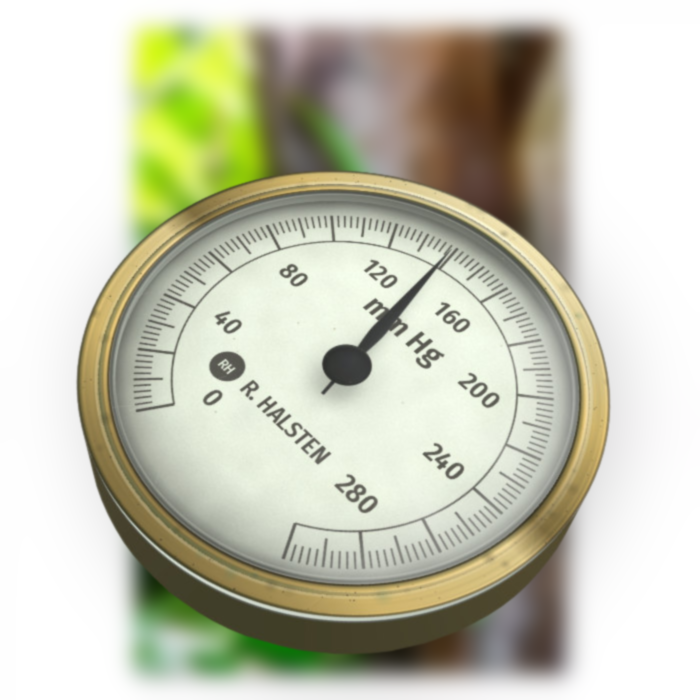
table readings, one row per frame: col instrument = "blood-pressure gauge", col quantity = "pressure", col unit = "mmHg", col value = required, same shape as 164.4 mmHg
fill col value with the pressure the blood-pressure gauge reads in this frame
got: 140 mmHg
